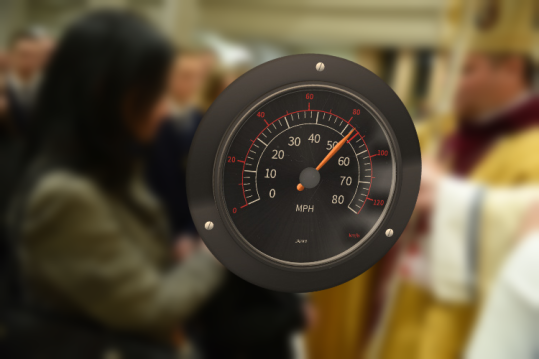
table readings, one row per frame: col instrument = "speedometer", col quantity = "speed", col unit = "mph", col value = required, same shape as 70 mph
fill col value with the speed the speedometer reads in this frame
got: 52 mph
